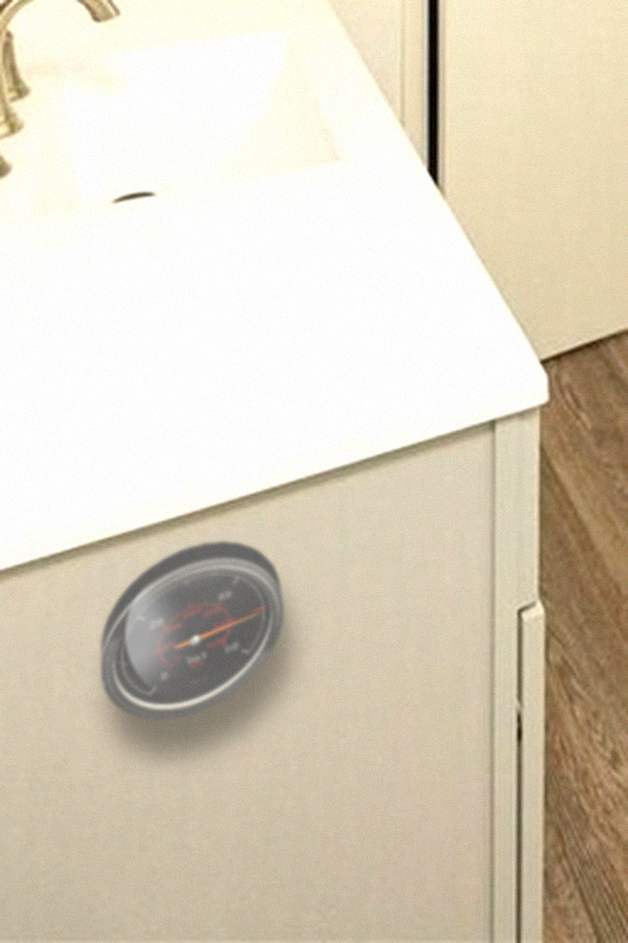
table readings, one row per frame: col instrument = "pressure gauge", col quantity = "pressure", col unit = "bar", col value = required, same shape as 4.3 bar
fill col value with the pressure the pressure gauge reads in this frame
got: 50 bar
